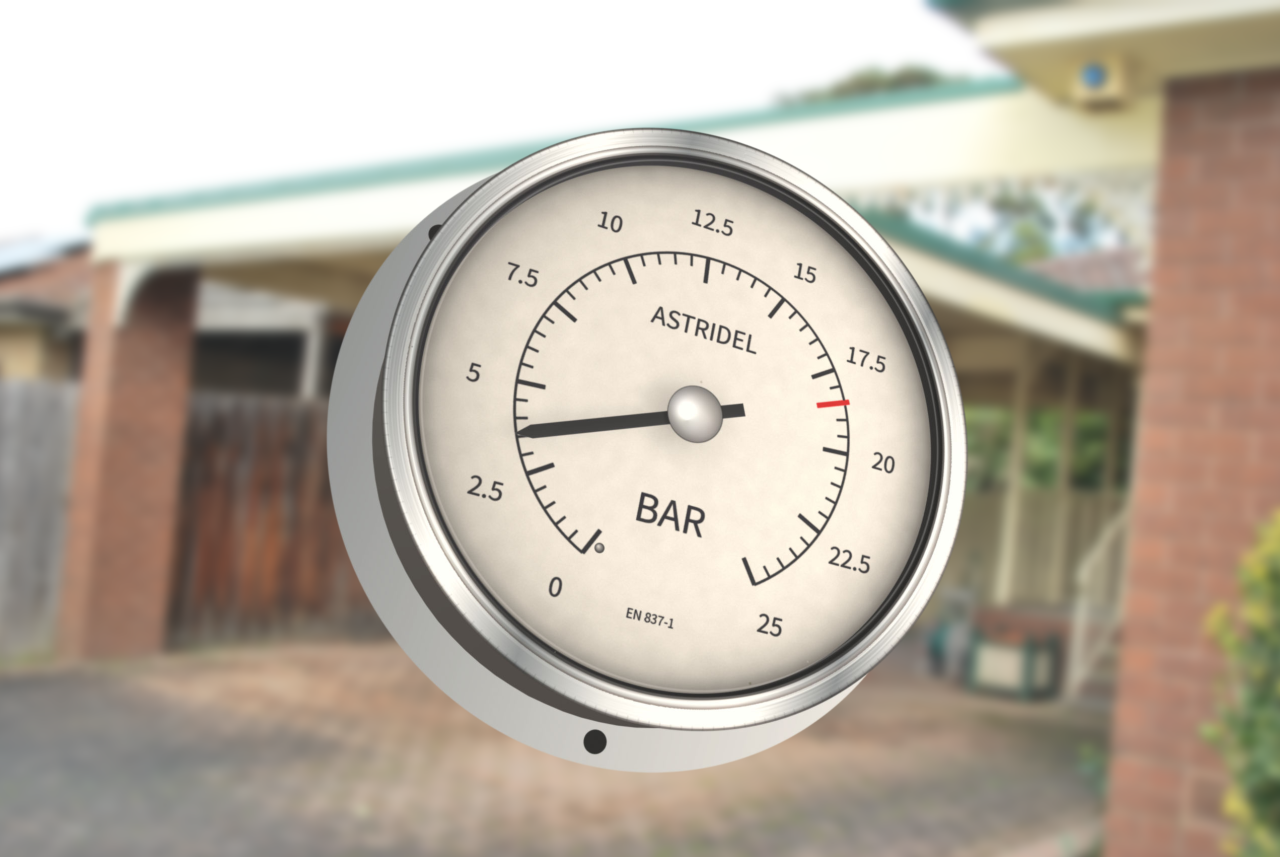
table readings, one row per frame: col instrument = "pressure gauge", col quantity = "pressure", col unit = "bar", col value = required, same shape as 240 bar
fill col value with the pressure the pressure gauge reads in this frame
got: 3.5 bar
